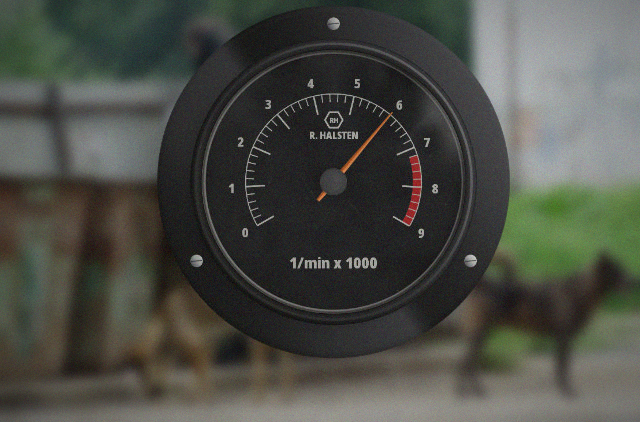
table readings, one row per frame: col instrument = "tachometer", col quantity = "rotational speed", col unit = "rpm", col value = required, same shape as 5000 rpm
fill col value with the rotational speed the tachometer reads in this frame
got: 6000 rpm
